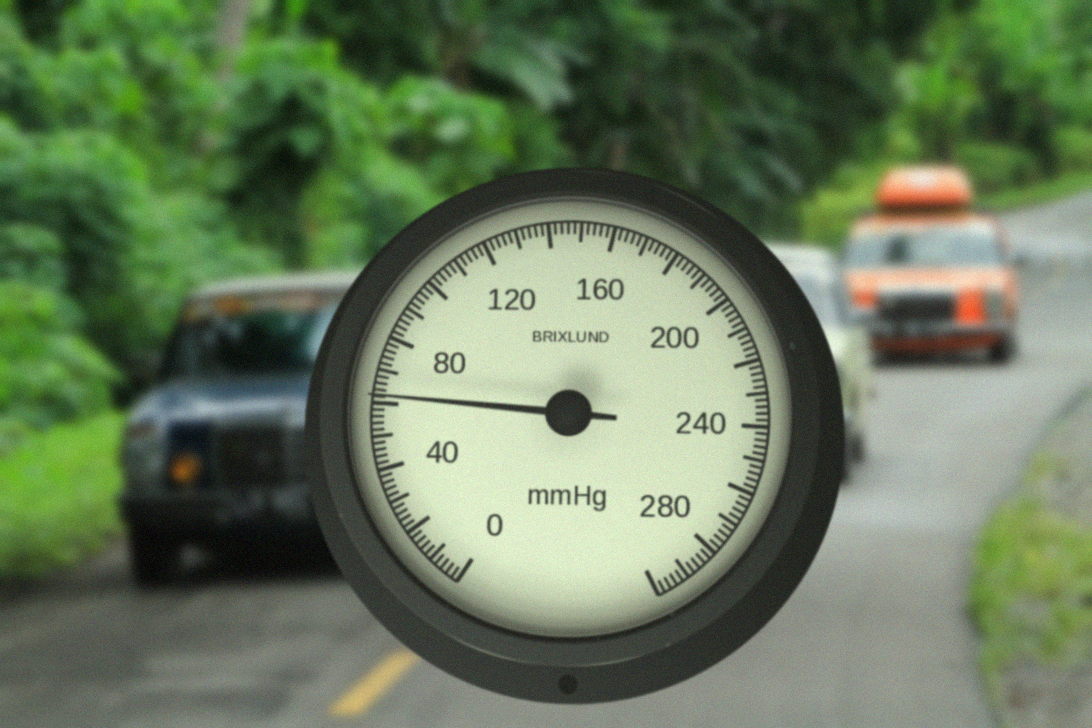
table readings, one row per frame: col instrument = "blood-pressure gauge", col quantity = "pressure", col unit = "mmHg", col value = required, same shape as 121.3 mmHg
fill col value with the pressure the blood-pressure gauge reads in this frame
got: 62 mmHg
